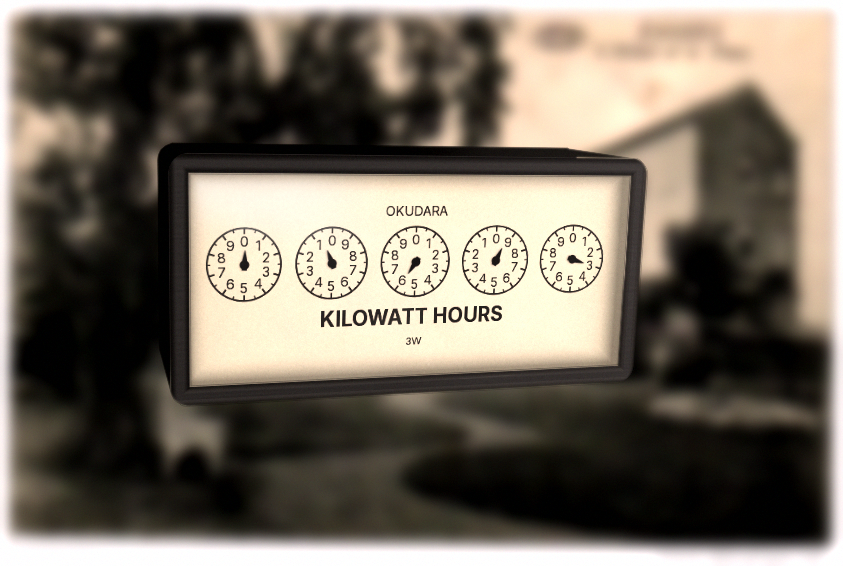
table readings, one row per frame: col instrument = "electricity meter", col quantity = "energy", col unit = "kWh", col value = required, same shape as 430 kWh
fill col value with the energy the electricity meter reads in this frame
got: 593 kWh
